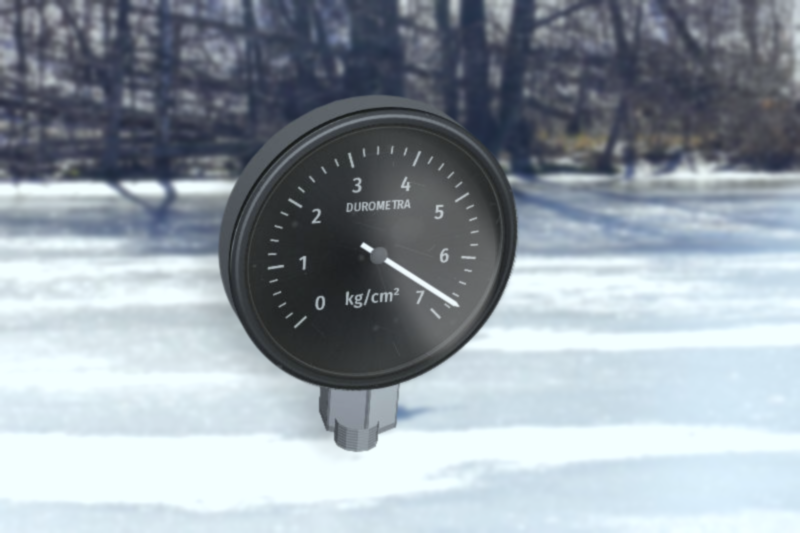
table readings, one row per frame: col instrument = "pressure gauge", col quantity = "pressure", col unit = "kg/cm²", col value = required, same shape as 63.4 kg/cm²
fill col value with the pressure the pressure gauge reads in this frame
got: 6.7 kg/cm²
